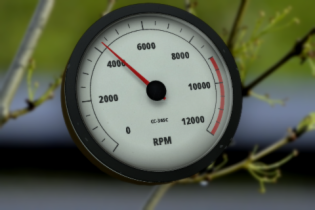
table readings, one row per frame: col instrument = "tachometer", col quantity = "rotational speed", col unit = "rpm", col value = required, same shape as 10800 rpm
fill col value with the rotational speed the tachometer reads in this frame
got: 4250 rpm
